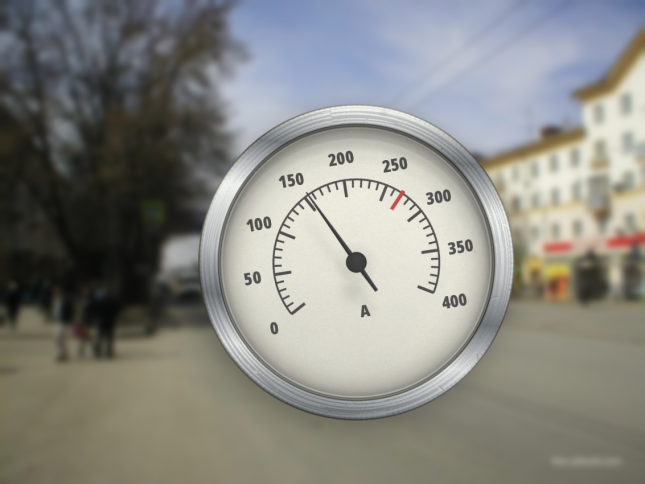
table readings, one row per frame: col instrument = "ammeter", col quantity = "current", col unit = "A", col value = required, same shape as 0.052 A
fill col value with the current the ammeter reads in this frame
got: 155 A
